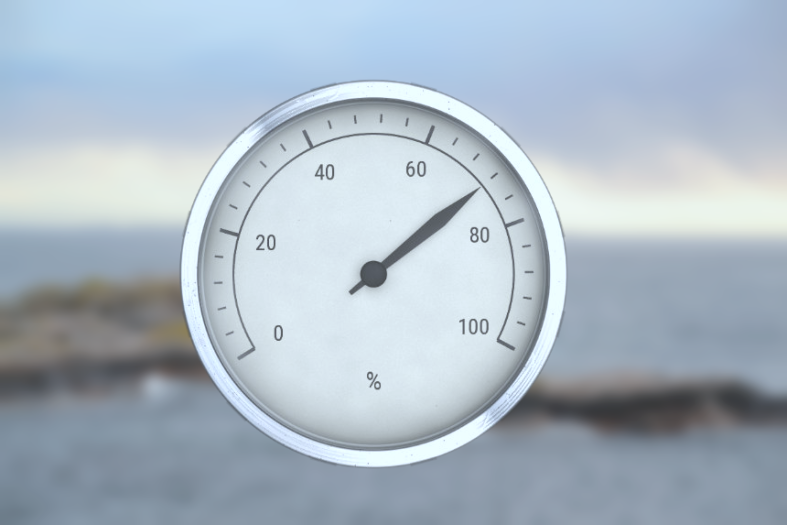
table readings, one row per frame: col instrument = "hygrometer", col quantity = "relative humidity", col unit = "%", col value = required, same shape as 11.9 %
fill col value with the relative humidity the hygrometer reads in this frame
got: 72 %
